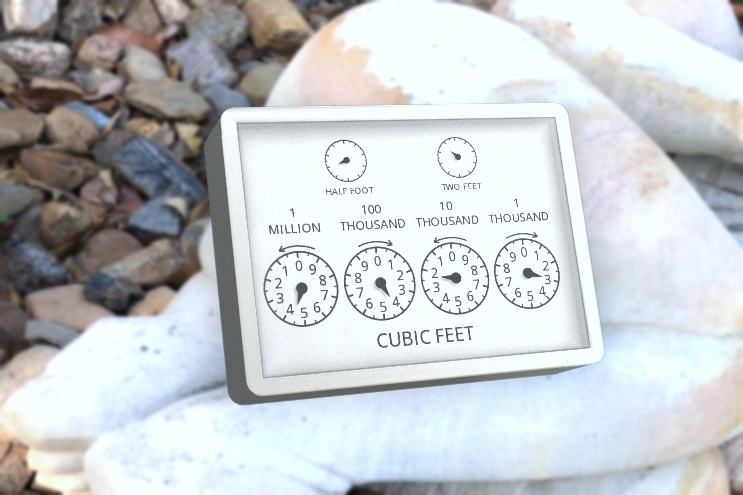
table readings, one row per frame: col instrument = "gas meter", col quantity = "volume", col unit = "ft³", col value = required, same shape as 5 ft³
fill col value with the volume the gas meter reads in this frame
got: 442300 ft³
